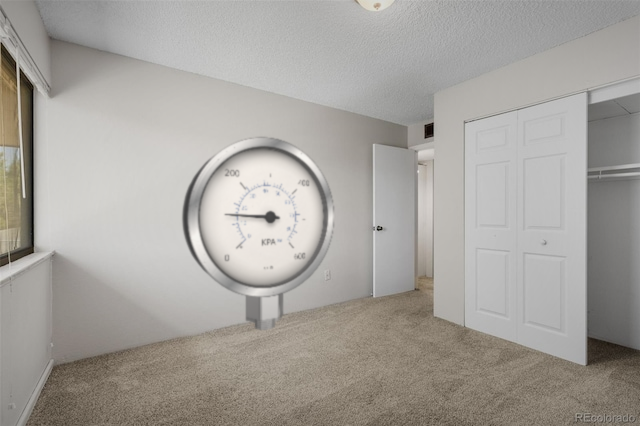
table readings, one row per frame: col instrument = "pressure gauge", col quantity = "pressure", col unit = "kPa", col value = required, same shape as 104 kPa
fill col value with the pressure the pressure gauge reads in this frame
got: 100 kPa
